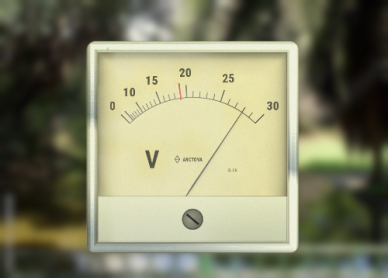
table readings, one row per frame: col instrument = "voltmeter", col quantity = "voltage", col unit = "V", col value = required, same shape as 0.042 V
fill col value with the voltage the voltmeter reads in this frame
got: 28 V
